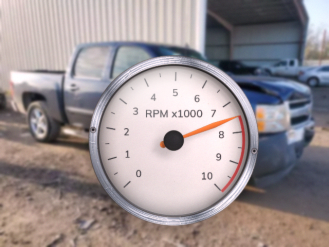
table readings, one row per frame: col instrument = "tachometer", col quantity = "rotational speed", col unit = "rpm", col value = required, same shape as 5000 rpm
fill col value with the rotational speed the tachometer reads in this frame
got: 7500 rpm
